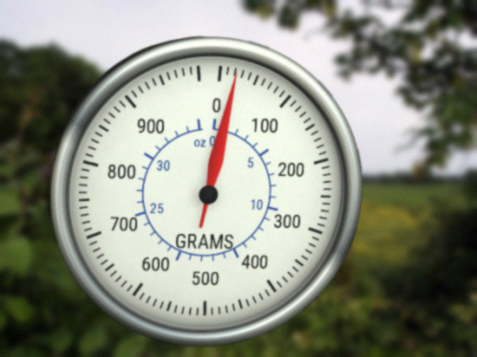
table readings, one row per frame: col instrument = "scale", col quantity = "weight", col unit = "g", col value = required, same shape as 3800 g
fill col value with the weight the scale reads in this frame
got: 20 g
